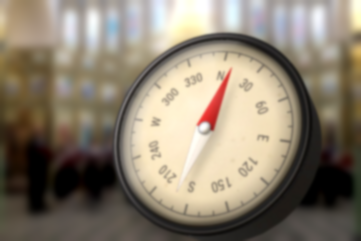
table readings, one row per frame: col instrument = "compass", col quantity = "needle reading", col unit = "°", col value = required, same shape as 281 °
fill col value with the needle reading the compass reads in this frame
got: 10 °
